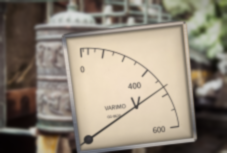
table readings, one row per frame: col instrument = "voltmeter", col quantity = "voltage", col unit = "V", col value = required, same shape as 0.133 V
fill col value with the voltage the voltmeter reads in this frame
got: 475 V
